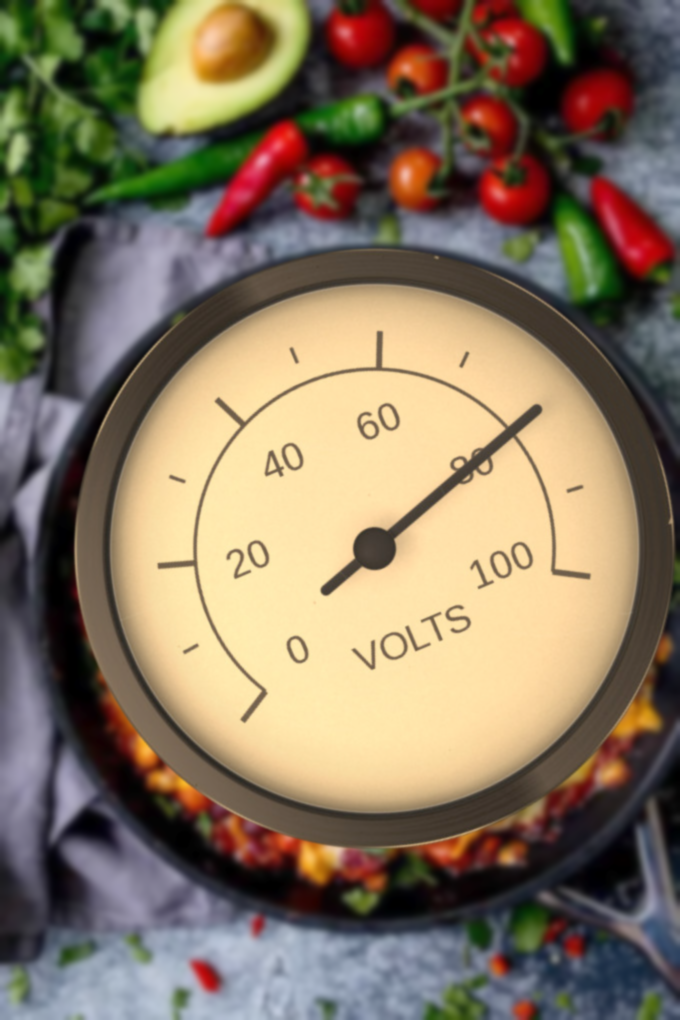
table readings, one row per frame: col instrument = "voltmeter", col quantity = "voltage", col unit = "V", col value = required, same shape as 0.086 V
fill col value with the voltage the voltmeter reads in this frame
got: 80 V
